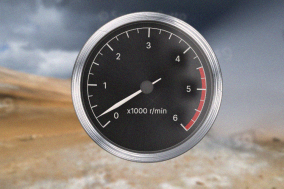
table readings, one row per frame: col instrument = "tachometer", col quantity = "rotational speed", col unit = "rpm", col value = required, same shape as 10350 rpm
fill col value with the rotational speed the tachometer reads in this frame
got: 250 rpm
